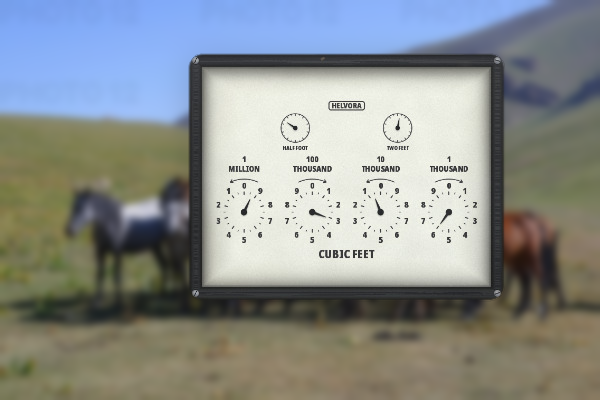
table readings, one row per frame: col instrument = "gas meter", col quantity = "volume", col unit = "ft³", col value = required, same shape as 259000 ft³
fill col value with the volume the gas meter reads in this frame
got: 930600 ft³
